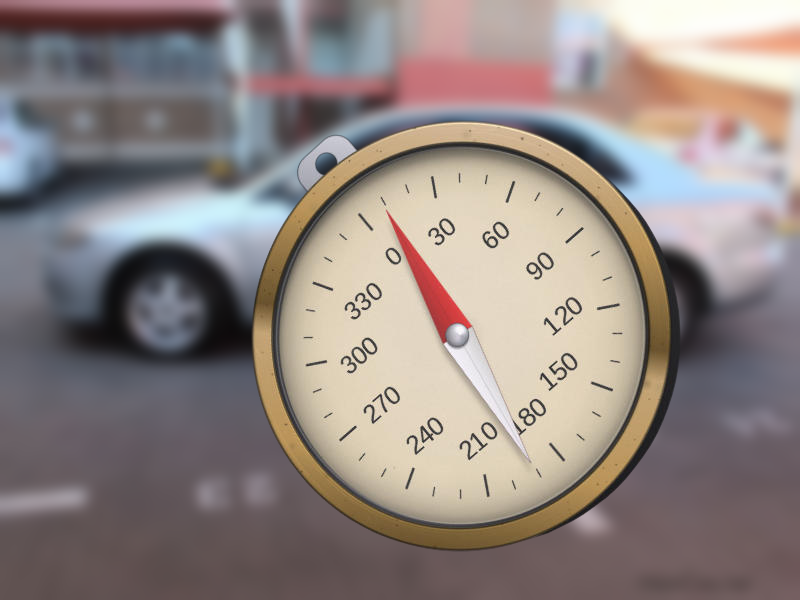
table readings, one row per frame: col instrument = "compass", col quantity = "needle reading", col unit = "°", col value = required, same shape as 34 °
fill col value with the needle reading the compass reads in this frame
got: 10 °
